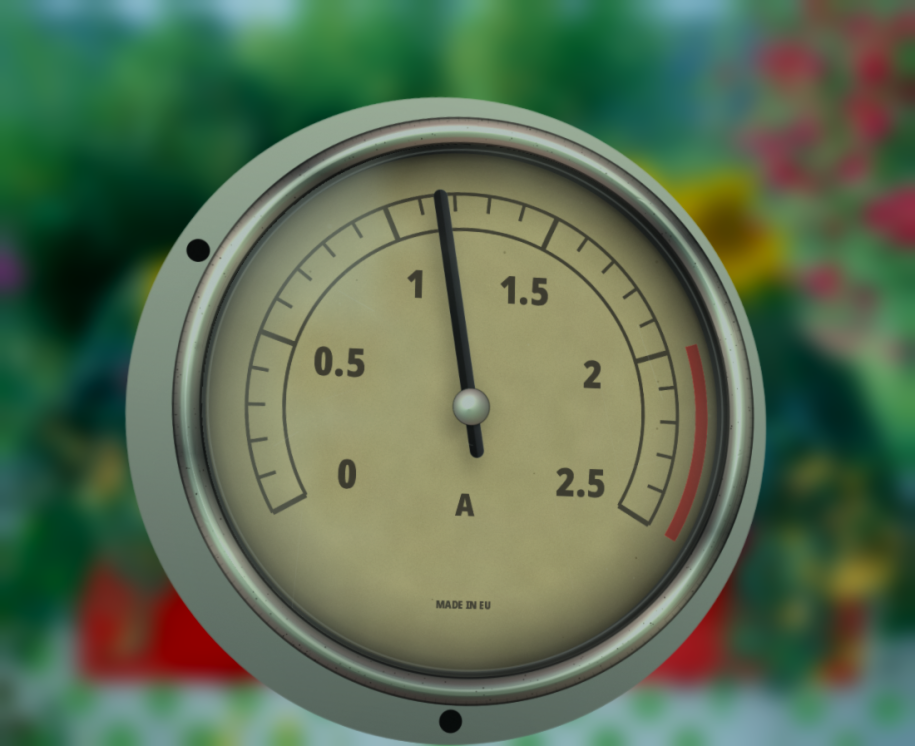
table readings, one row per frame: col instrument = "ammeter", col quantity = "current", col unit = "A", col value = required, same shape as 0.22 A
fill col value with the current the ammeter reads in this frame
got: 1.15 A
